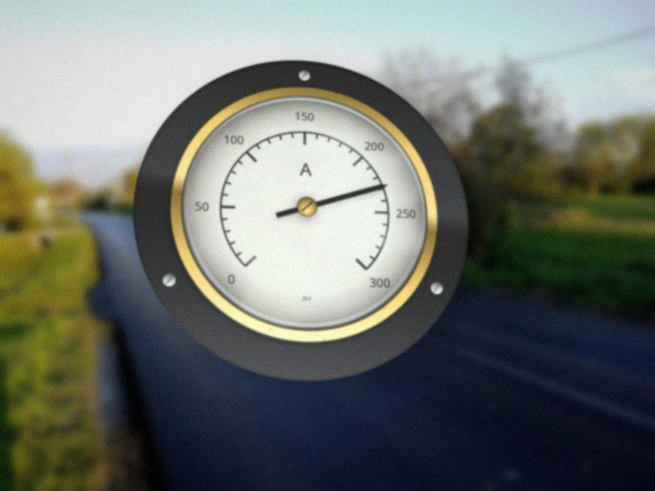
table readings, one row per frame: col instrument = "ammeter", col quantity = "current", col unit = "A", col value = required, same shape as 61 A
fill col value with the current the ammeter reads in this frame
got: 230 A
